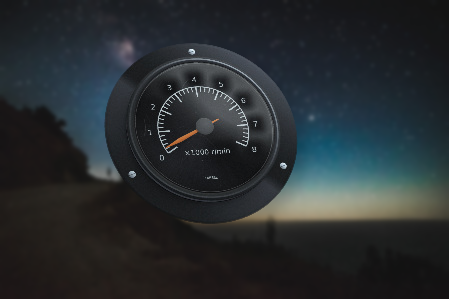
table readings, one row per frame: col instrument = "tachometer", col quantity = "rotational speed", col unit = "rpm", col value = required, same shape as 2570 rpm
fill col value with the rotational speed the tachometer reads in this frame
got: 200 rpm
